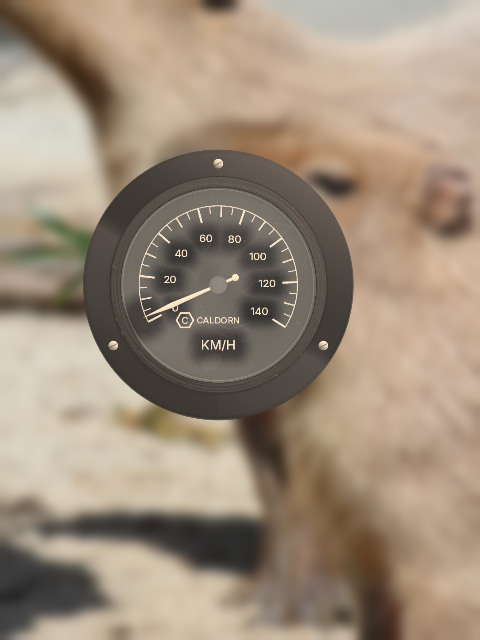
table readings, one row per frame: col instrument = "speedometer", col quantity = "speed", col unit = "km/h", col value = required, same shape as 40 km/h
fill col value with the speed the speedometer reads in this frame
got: 2.5 km/h
